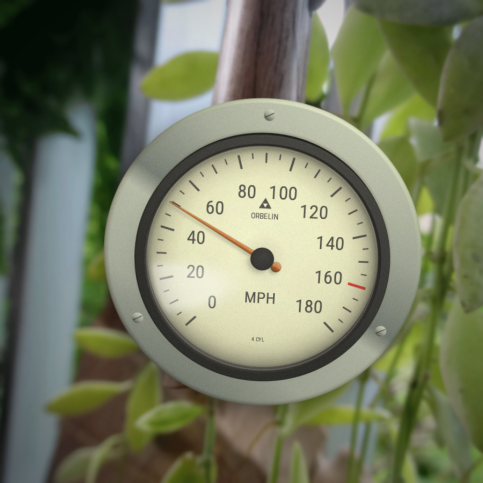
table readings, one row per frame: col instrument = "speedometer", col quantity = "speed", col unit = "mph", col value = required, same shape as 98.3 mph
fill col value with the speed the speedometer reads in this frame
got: 50 mph
